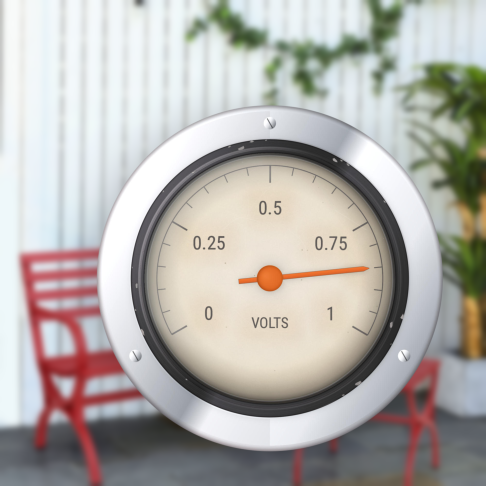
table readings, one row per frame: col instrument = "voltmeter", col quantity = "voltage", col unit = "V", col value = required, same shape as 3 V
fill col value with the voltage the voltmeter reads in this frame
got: 0.85 V
